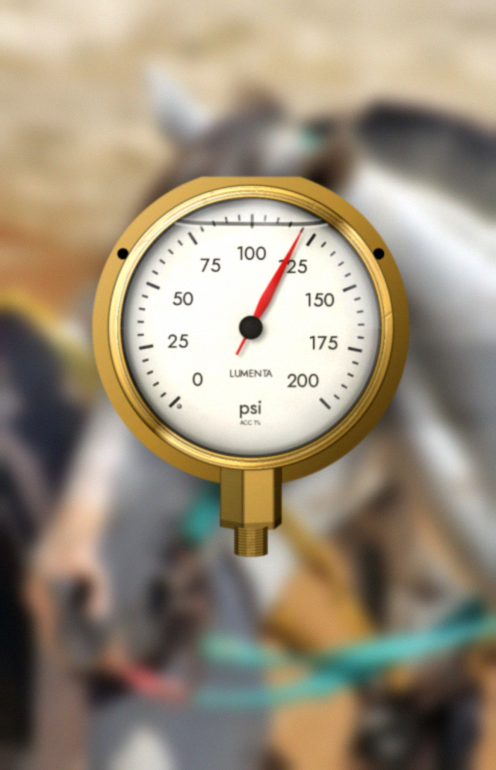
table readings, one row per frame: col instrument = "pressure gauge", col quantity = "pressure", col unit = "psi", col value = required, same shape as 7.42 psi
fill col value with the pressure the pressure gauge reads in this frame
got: 120 psi
